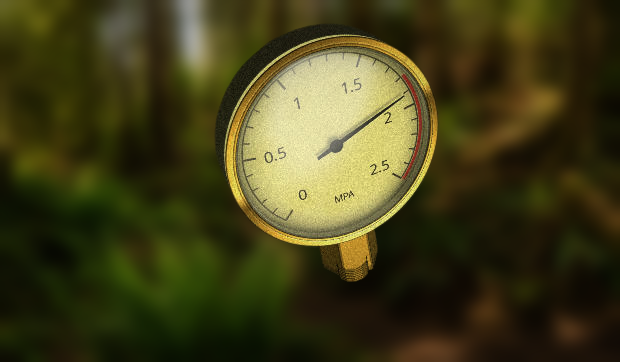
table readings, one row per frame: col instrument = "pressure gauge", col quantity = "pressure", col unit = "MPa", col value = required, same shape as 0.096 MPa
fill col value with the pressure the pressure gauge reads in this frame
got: 1.9 MPa
